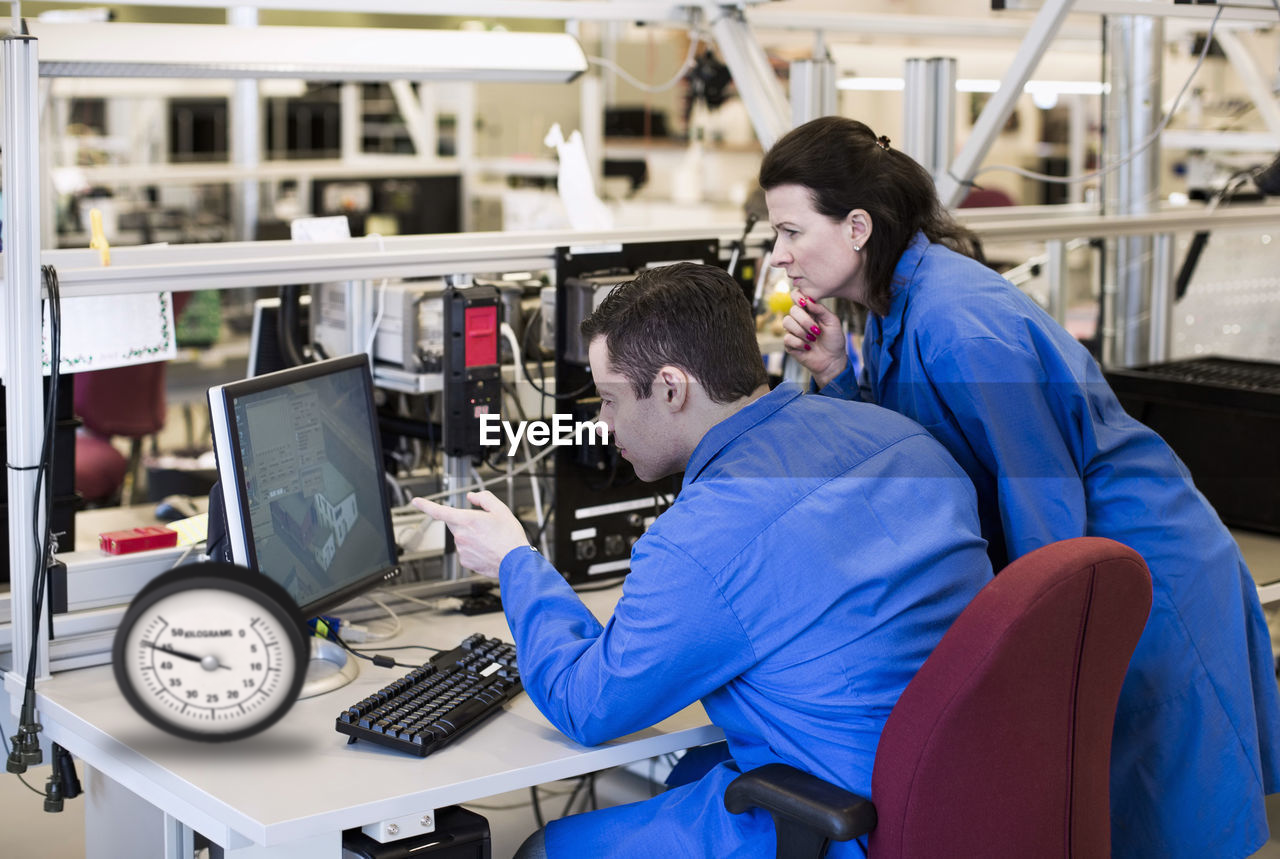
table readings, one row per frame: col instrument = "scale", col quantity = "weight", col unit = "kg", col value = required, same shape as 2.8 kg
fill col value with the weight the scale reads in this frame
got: 45 kg
